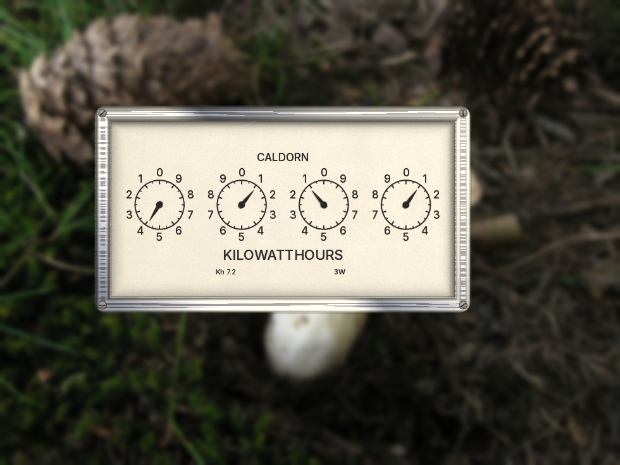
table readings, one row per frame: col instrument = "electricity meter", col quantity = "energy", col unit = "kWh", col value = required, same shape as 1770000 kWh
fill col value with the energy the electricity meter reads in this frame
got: 4111 kWh
